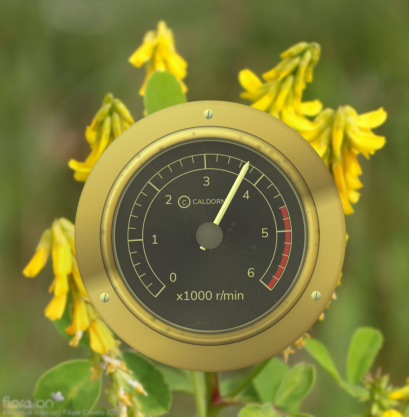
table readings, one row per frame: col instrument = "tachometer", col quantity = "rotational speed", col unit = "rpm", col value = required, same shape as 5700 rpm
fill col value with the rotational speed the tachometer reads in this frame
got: 3700 rpm
